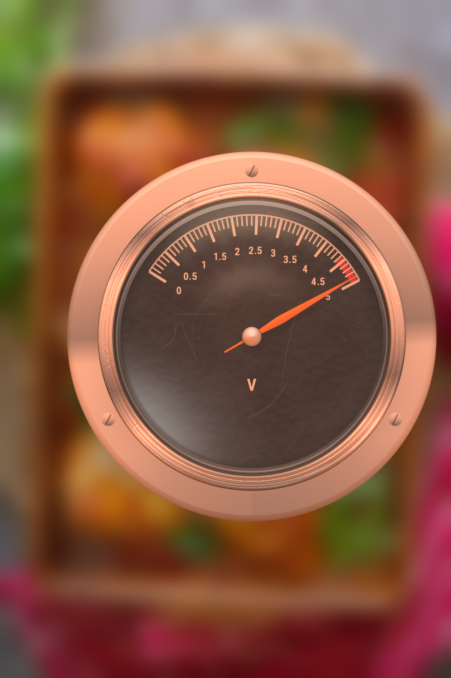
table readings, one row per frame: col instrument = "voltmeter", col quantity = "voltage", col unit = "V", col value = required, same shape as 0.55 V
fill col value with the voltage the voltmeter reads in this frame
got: 4.9 V
